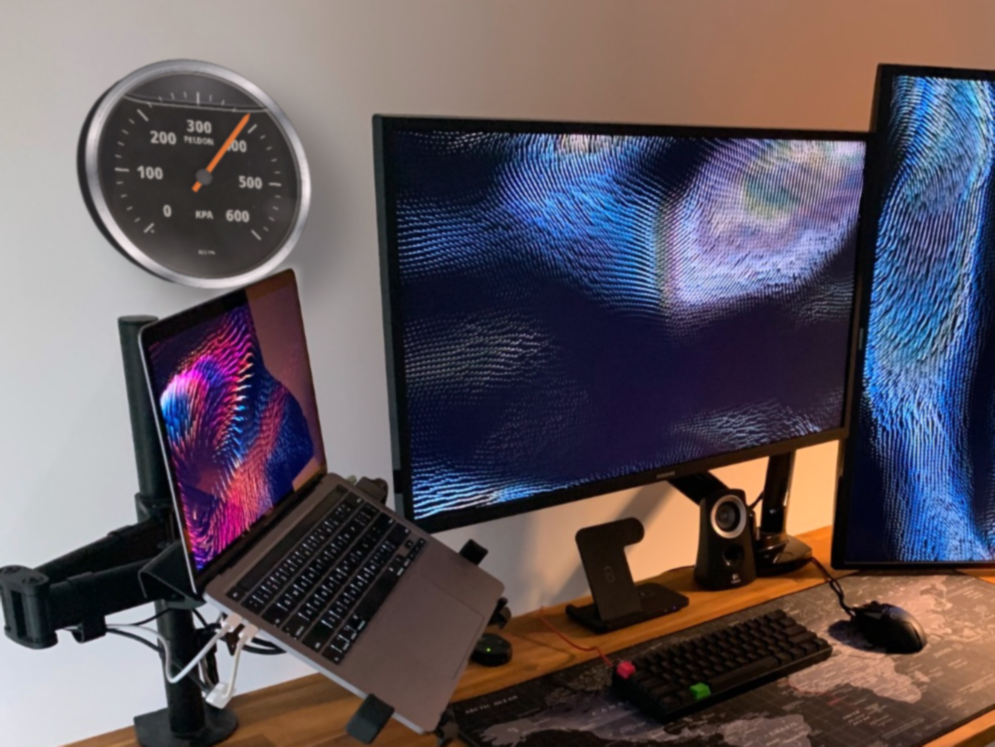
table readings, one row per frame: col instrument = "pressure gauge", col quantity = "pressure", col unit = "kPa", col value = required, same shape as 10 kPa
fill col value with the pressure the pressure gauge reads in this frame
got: 380 kPa
